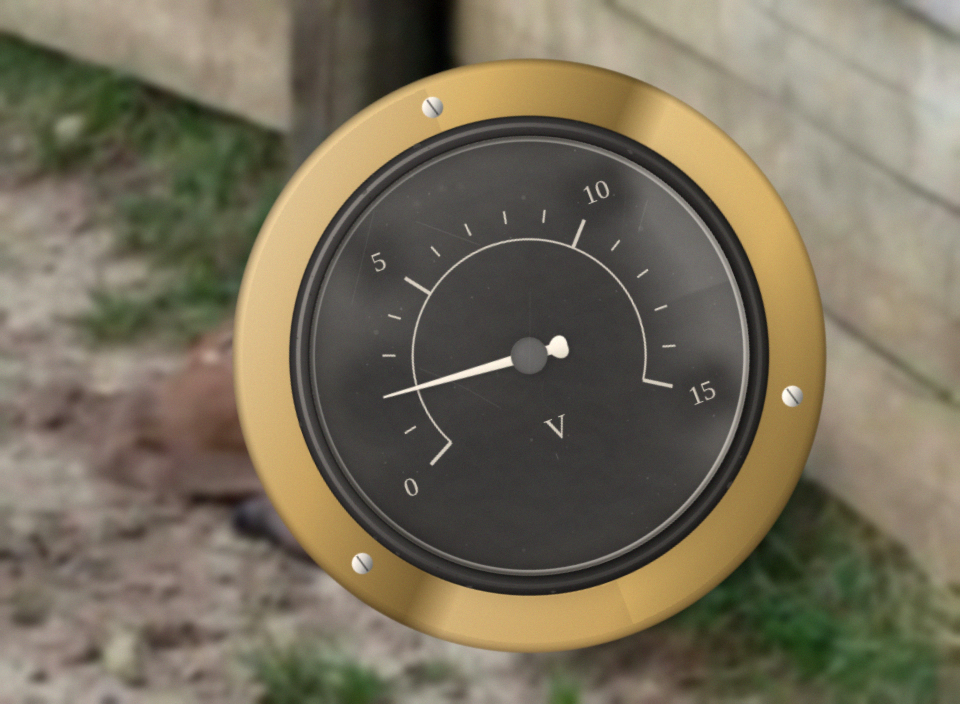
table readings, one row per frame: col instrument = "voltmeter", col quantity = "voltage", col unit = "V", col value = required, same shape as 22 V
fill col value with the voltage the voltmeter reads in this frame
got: 2 V
